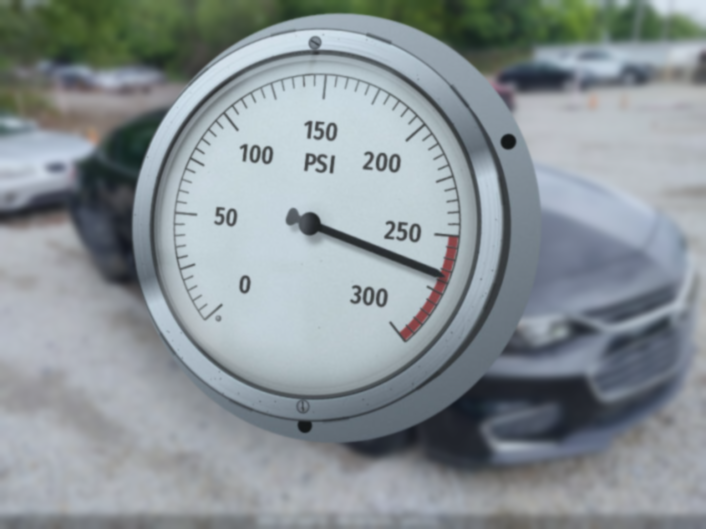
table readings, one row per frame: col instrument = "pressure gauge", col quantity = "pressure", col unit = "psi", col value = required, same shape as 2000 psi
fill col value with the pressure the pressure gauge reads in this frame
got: 267.5 psi
